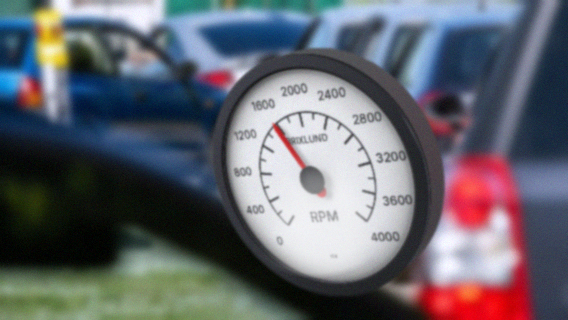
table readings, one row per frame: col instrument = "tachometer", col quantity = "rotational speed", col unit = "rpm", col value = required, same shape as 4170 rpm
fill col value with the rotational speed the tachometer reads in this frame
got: 1600 rpm
